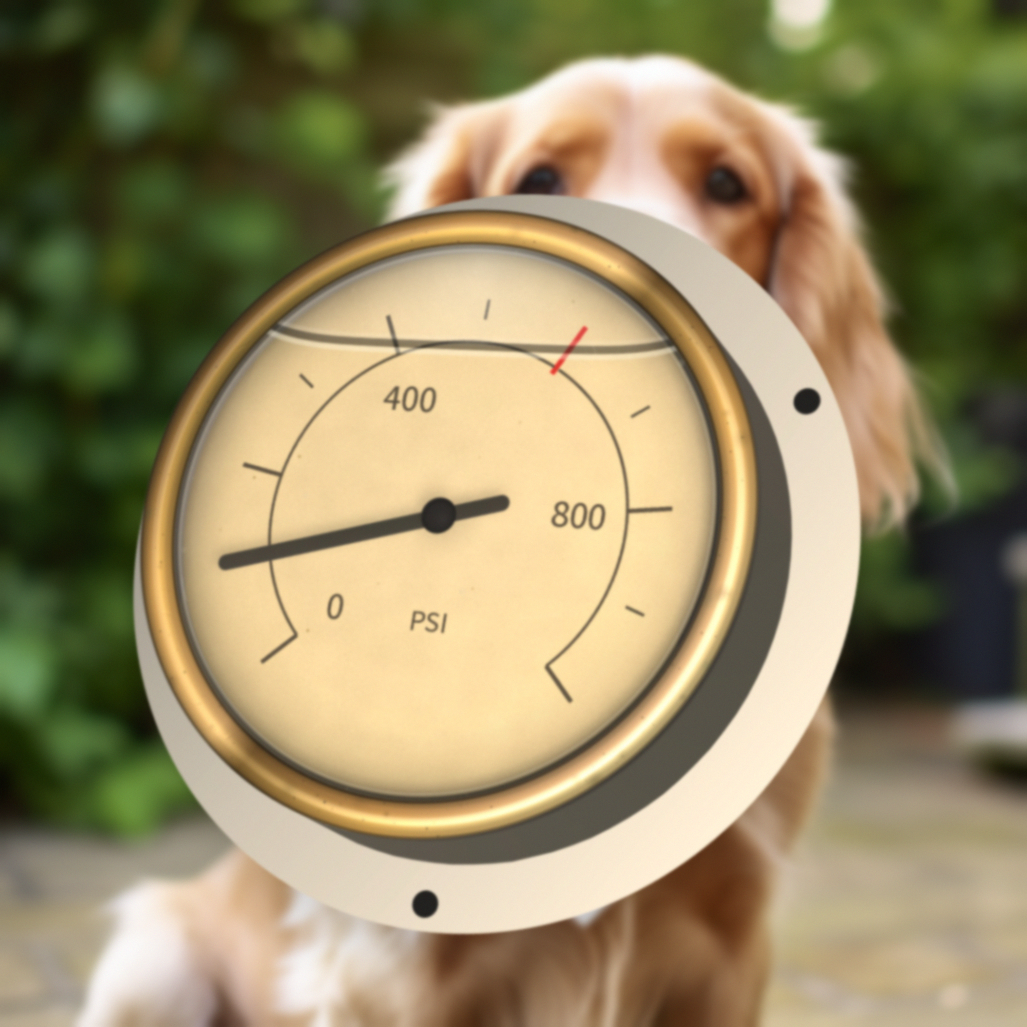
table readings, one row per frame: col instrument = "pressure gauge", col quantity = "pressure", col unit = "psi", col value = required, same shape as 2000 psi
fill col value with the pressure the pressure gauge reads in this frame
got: 100 psi
